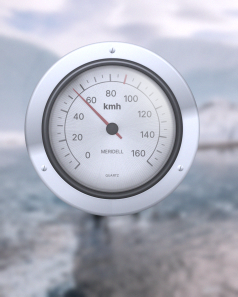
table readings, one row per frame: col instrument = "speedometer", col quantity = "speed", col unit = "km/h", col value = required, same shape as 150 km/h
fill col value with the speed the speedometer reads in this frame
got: 55 km/h
